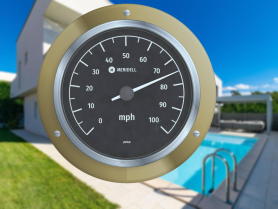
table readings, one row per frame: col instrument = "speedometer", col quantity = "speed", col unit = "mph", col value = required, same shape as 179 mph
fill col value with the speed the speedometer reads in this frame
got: 75 mph
